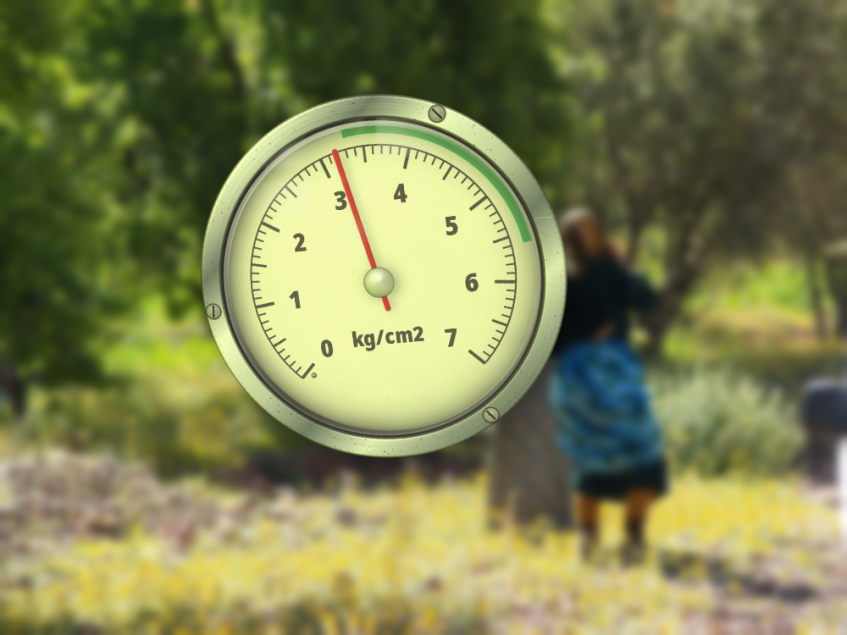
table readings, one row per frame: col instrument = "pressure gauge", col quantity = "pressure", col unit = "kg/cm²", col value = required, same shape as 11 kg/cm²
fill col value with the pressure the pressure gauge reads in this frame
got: 3.2 kg/cm²
